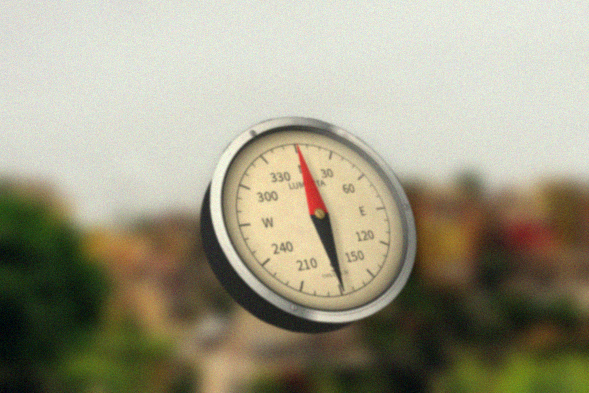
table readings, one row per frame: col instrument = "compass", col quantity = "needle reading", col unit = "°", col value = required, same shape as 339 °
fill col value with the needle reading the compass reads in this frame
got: 0 °
